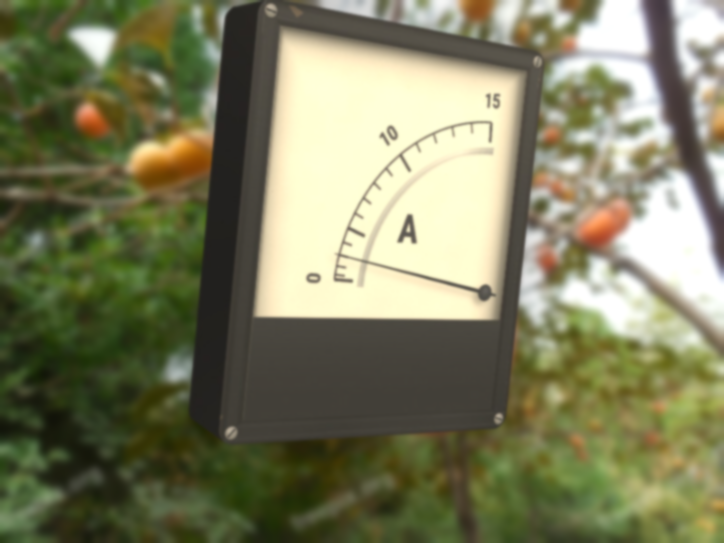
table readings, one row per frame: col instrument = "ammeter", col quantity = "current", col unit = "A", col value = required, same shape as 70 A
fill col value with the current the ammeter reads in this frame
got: 3 A
